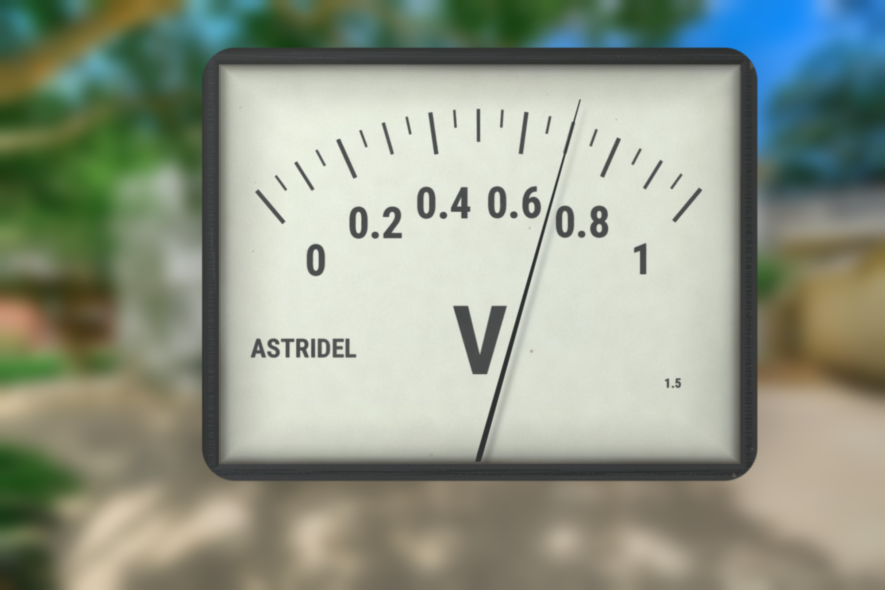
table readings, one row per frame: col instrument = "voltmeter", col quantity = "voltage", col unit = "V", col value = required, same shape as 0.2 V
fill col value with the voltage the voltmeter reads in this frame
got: 0.7 V
